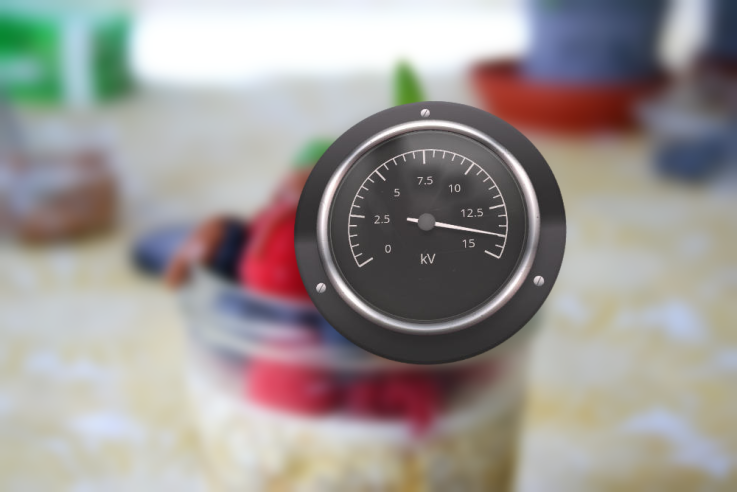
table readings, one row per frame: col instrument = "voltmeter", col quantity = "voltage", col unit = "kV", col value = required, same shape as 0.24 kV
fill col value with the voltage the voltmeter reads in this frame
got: 14 kV
